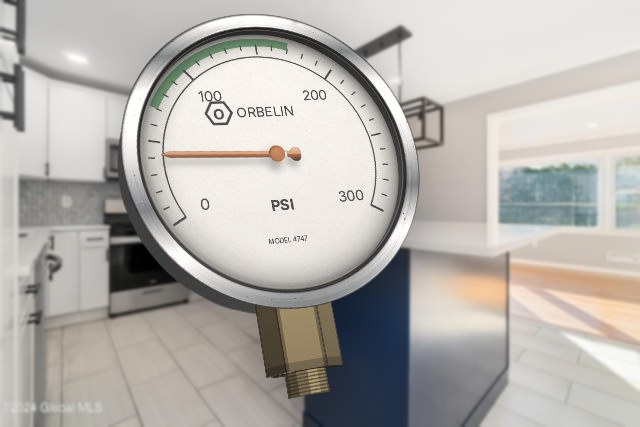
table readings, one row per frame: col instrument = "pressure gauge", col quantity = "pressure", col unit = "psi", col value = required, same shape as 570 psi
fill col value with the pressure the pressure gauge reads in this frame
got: 40 psi
